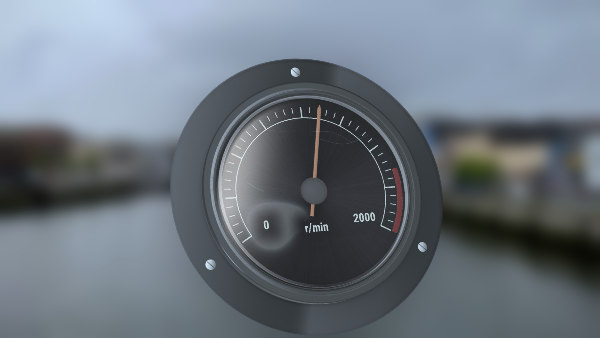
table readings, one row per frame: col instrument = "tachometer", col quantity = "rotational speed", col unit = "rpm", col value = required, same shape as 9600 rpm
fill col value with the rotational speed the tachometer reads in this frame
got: 1100 rpm
